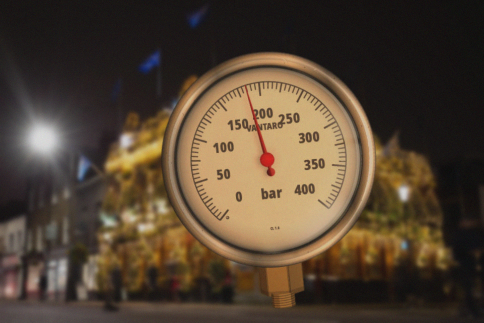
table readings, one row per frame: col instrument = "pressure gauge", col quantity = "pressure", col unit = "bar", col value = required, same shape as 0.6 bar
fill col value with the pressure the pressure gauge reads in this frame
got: 185 bar
